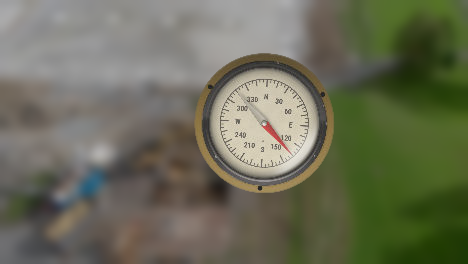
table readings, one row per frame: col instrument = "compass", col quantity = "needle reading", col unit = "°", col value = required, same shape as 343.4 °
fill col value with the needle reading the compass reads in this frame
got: 135 °
